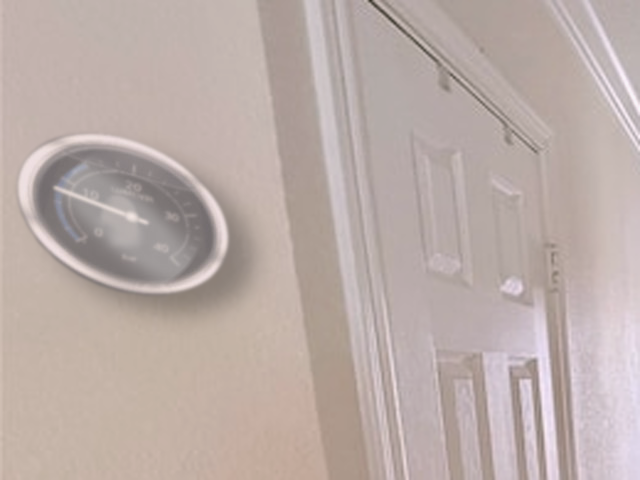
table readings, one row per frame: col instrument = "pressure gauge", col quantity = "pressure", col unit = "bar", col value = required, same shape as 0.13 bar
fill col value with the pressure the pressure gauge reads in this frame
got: 8 bar
